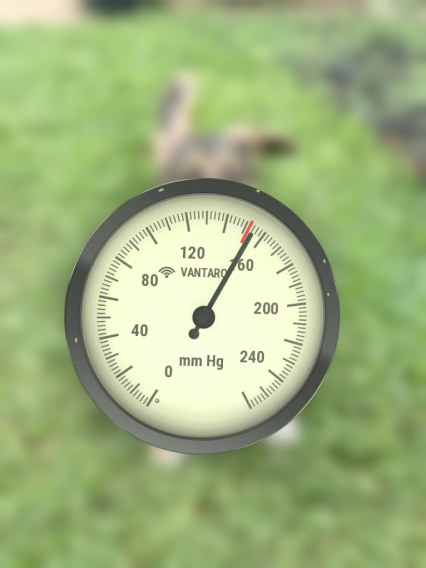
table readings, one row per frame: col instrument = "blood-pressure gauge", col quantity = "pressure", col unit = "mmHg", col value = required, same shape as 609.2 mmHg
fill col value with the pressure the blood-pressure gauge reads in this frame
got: 154 mmHg
